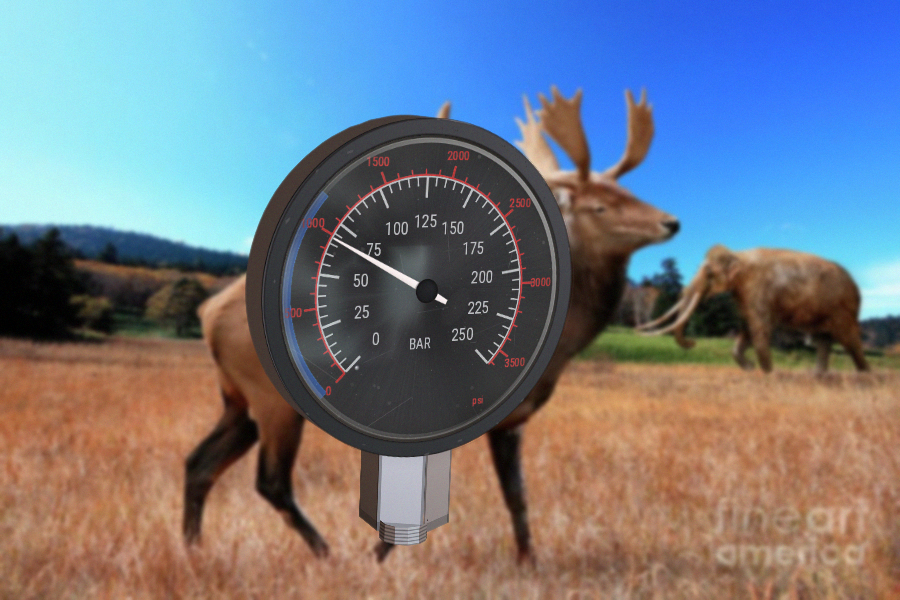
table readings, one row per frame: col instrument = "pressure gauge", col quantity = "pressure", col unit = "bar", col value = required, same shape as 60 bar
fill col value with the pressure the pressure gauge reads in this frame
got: 67.5 bar
